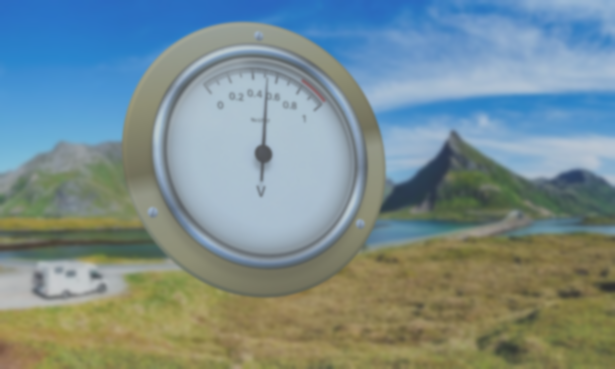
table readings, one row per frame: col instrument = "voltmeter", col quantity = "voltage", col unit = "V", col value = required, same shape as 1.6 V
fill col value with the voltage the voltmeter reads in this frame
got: 0.5 V
